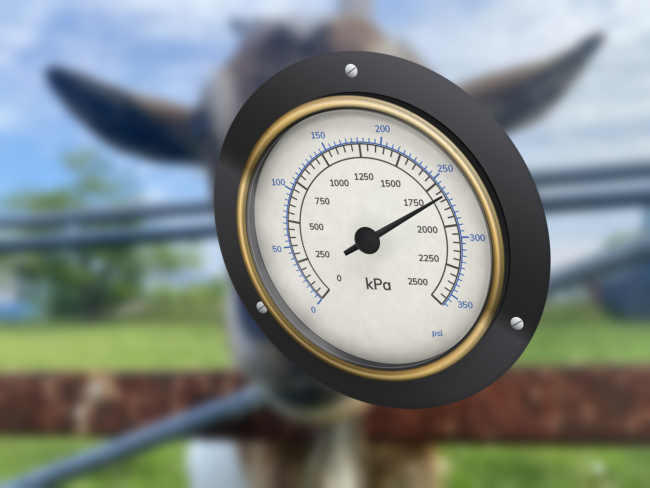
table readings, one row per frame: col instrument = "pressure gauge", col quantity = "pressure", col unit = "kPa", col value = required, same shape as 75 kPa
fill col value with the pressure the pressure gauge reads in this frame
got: 1825 kPa
